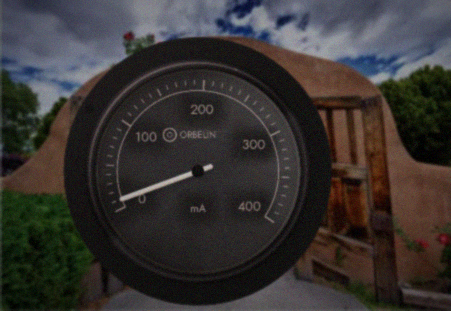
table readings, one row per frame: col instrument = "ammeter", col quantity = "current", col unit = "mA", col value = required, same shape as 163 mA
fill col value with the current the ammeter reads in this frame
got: 10 mA
